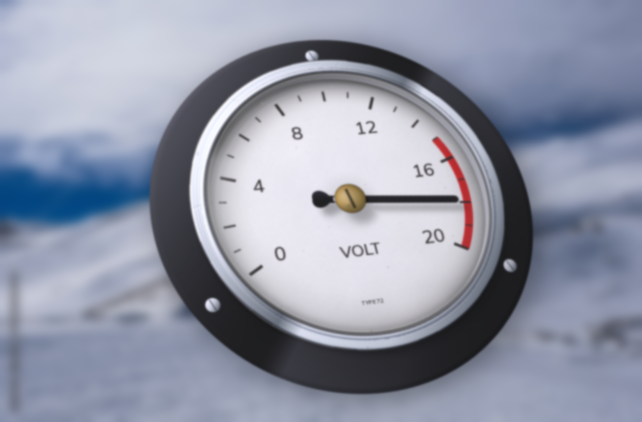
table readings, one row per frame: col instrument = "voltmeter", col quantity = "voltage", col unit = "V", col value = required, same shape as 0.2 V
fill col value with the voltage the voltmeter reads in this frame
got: 18 V
